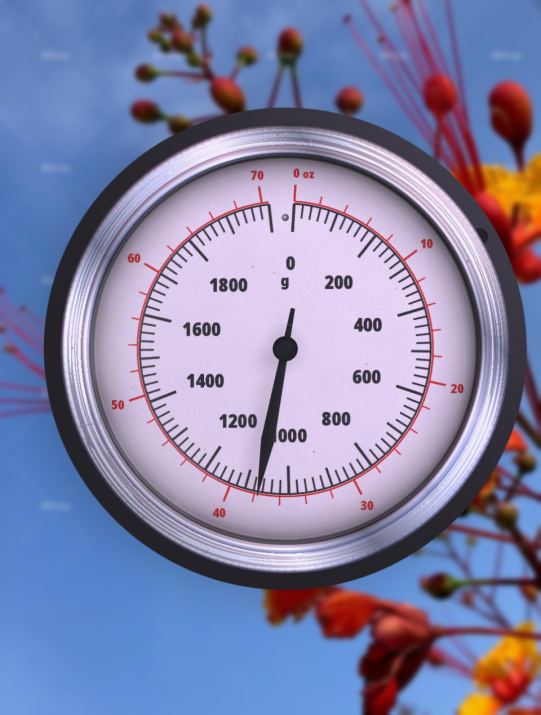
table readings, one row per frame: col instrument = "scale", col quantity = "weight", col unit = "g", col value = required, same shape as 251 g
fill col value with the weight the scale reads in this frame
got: 1070 g
